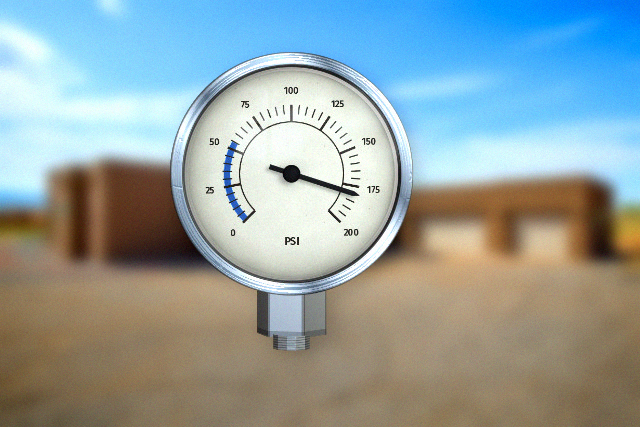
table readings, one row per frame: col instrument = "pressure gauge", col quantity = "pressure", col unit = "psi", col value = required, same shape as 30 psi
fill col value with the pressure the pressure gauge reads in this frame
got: 180 psi
